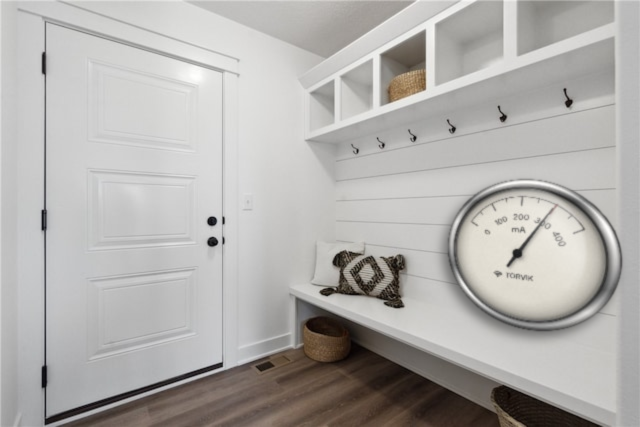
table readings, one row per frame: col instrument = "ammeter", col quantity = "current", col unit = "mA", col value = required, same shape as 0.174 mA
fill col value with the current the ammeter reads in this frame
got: 300 mA
